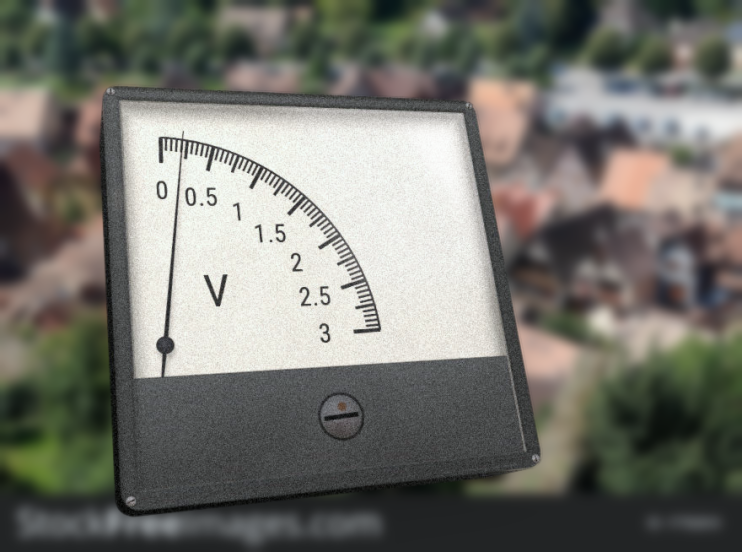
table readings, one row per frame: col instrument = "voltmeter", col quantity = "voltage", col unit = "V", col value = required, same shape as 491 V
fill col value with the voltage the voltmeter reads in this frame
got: 0.2 V
